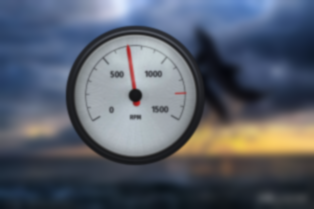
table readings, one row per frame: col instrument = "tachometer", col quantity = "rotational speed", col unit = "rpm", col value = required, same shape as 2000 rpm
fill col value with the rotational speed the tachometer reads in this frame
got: 700 rpm
